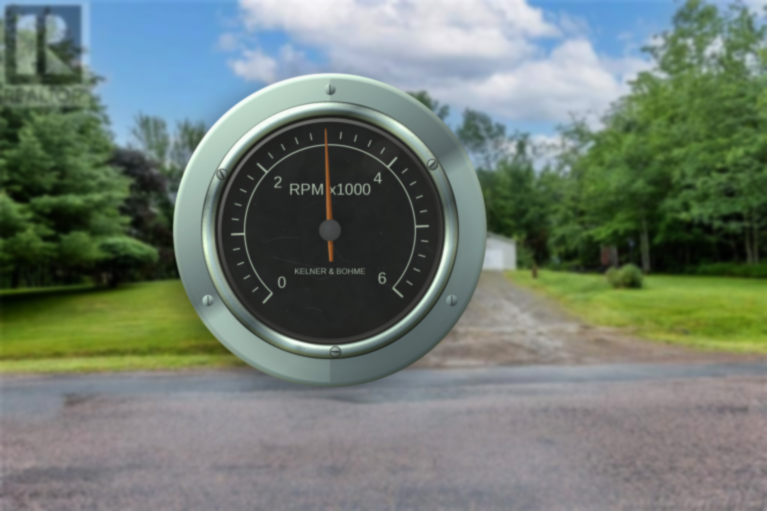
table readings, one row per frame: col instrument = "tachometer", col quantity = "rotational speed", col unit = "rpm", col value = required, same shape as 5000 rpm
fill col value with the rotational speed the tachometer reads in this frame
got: 3000 rpm
